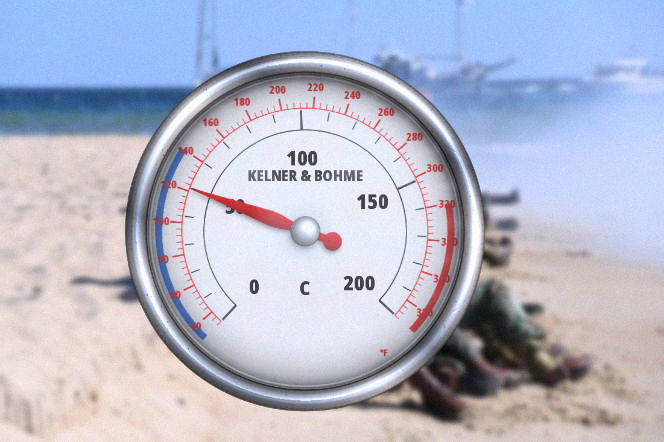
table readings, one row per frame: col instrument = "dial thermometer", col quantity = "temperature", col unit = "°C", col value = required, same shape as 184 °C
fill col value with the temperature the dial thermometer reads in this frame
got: 50 °C
